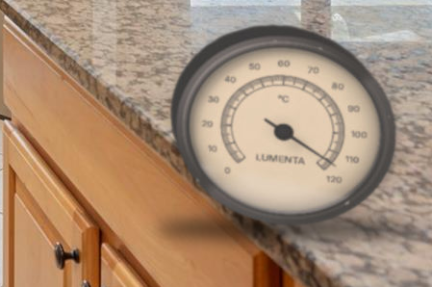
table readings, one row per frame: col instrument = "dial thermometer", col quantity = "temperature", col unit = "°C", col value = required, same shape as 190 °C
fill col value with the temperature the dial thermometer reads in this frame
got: 115 °C
